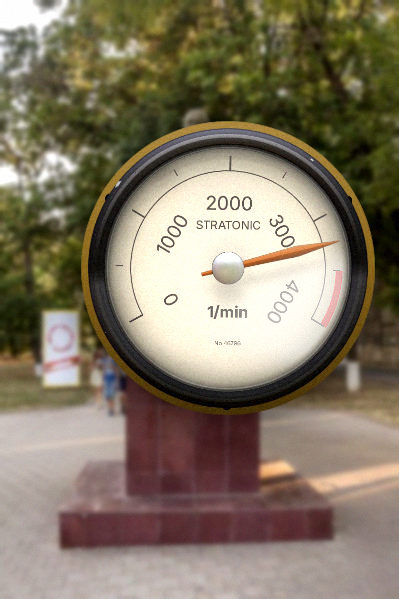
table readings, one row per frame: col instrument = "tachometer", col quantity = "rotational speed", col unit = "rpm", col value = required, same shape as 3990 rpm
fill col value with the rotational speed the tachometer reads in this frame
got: 3250 rpm
